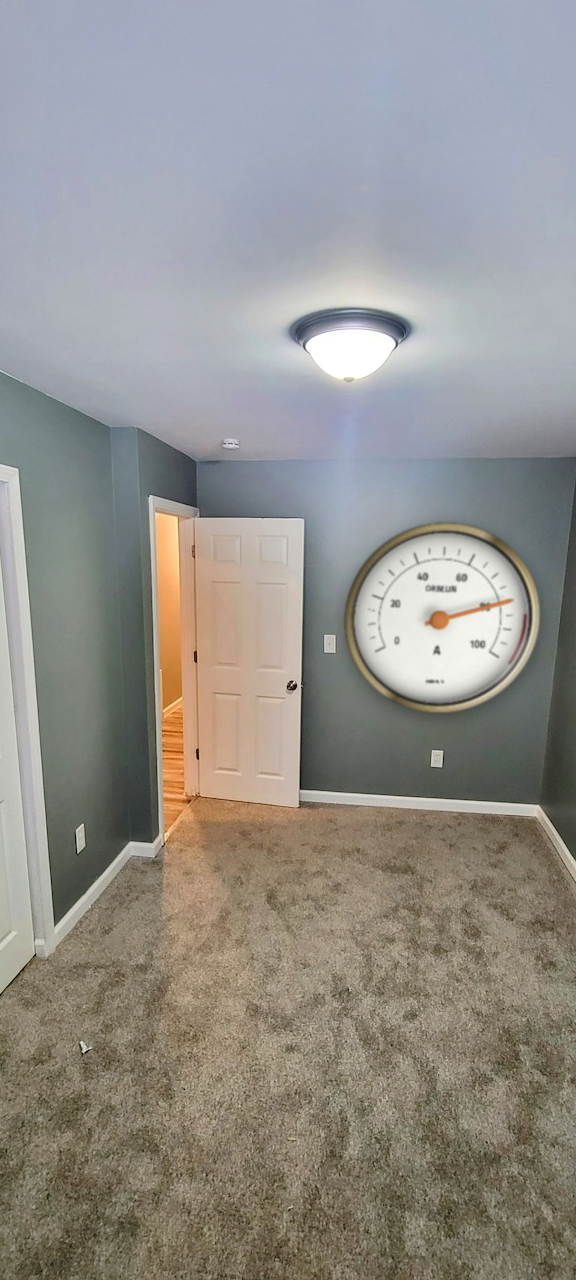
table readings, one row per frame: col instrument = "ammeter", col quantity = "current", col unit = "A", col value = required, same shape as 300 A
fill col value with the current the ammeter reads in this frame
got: 80 A
